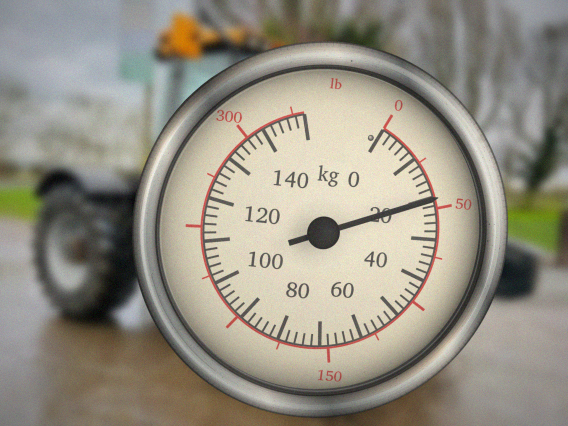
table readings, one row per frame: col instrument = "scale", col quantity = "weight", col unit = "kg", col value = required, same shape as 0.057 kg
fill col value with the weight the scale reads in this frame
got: 20 kg
